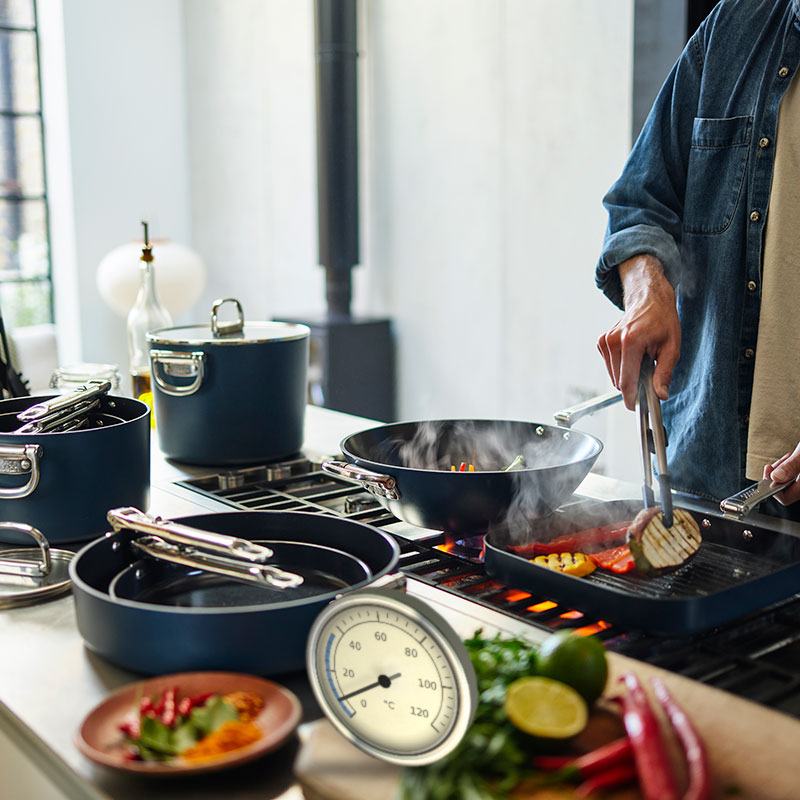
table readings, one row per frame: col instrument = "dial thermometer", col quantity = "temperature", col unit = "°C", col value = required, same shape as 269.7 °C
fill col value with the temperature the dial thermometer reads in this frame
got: 8 °C
